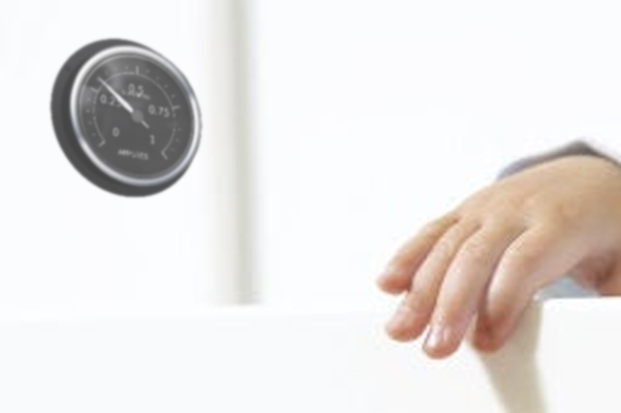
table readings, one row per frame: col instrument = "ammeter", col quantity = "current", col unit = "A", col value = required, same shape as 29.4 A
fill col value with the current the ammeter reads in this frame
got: 0.3 A
